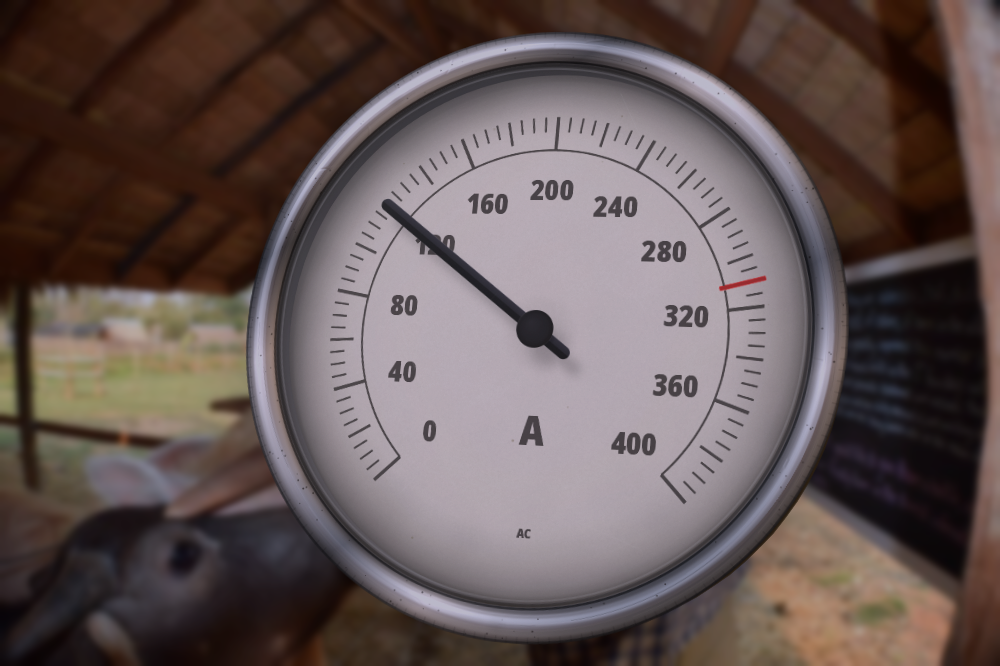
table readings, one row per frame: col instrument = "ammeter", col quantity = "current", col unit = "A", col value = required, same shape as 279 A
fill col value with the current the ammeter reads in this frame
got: 120 A
